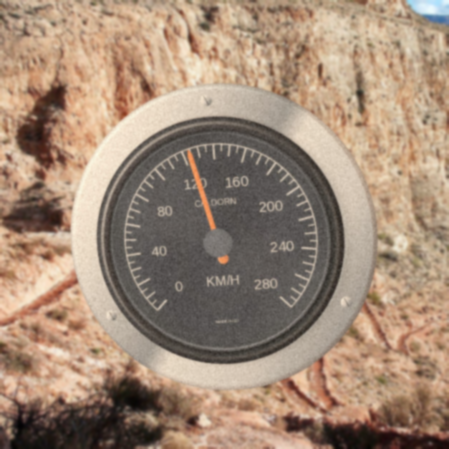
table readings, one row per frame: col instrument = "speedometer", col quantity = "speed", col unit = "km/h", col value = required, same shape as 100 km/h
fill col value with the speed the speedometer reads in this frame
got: 125 km/h
